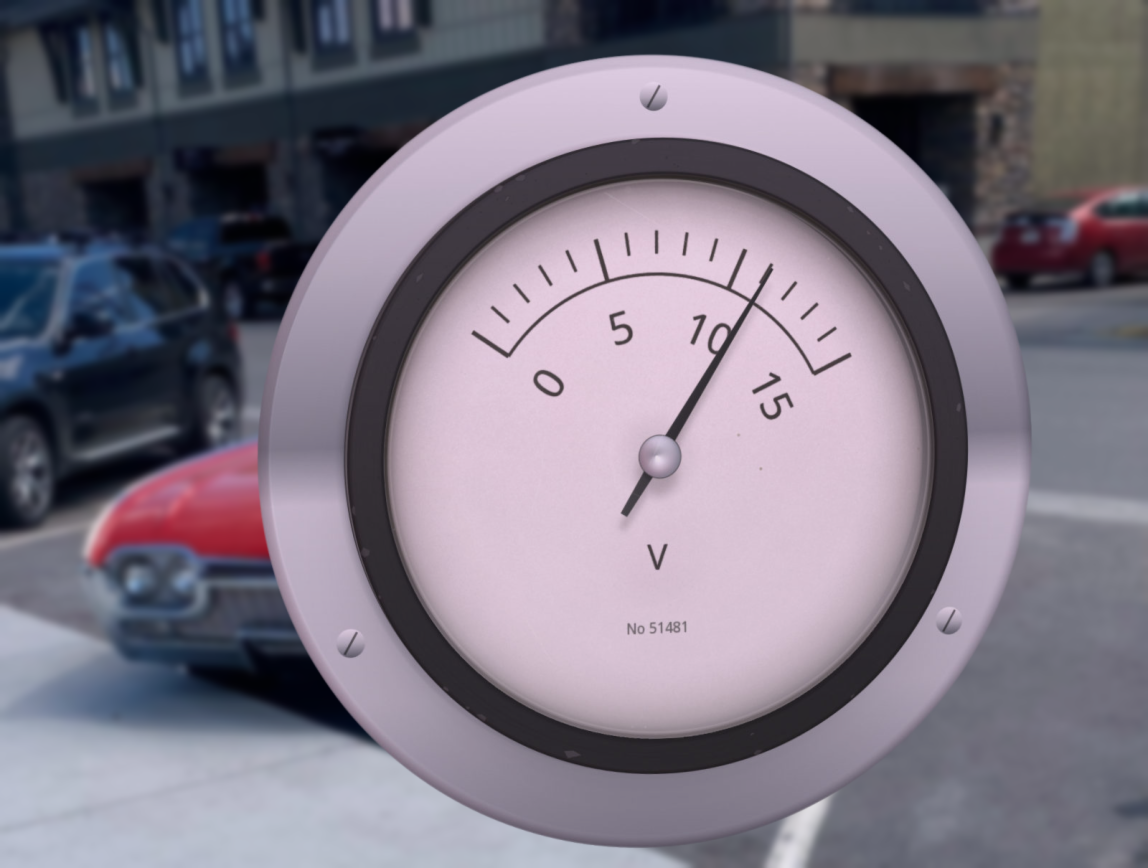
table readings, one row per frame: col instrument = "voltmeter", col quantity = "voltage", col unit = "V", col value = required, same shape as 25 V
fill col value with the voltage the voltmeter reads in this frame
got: 11 V
